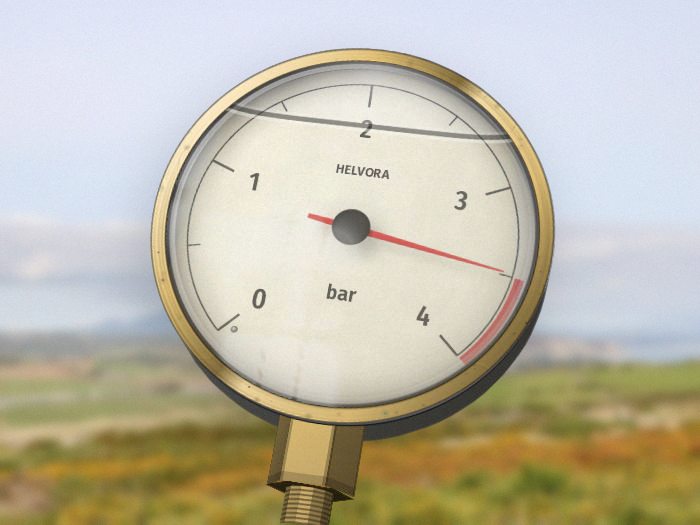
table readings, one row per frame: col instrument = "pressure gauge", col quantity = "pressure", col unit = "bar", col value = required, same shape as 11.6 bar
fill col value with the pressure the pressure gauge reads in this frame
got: 3.5 bar
